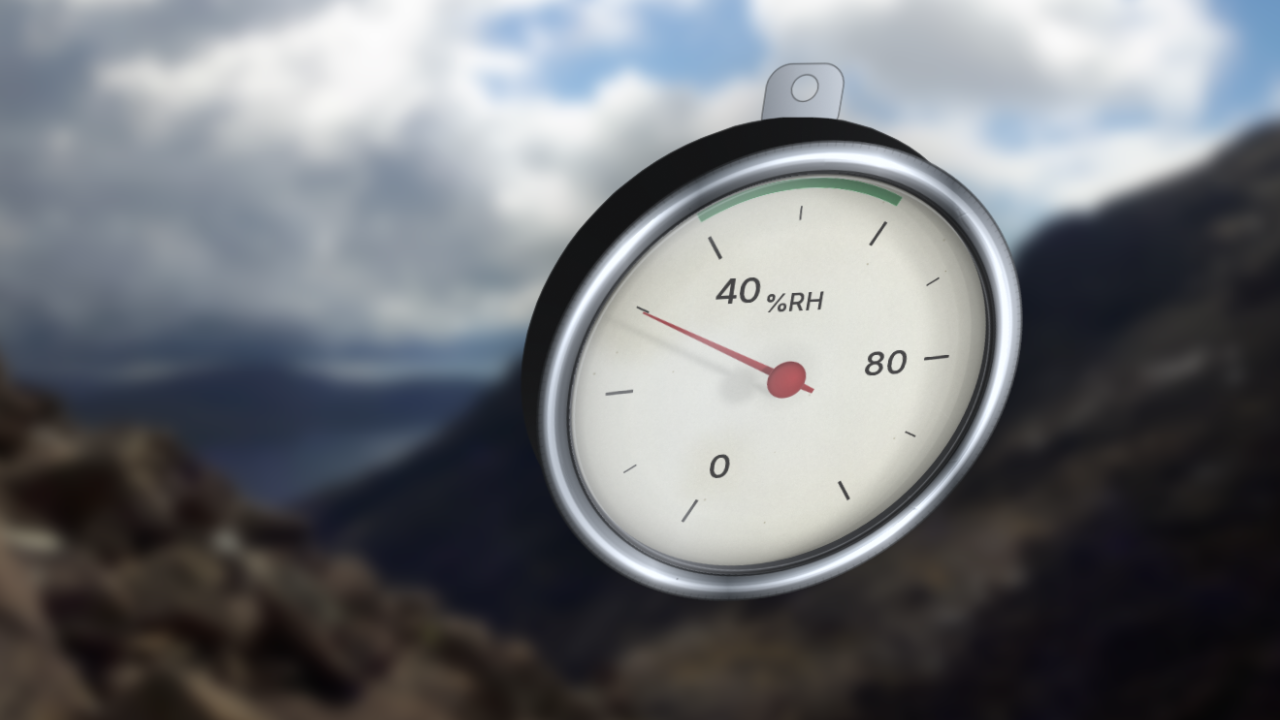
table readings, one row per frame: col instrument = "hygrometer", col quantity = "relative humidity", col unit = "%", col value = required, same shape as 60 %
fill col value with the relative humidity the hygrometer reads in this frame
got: 30 %
